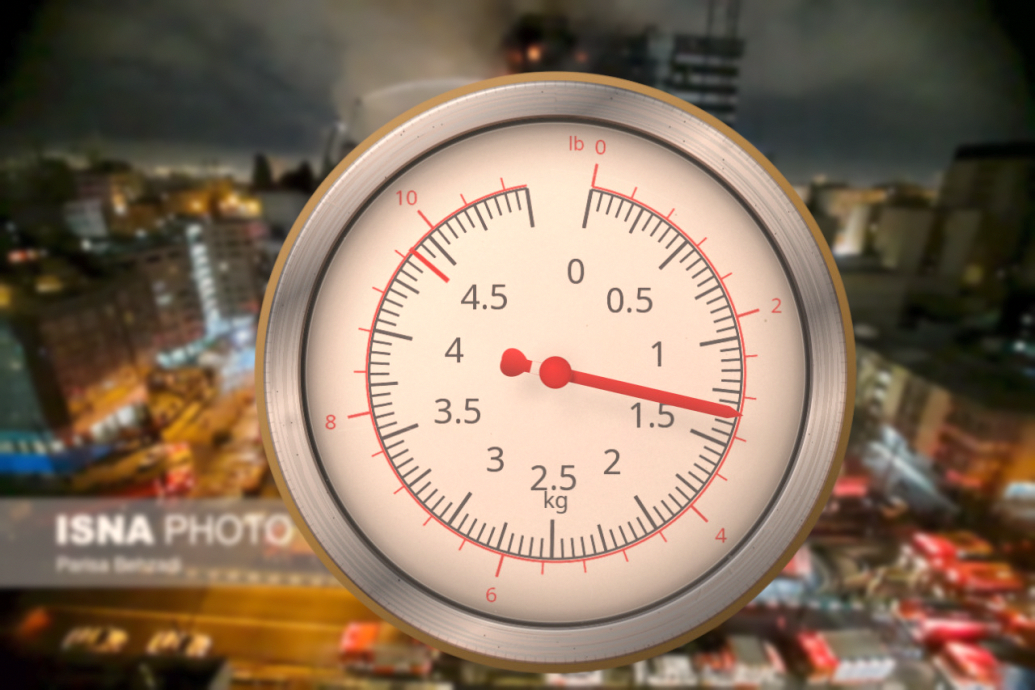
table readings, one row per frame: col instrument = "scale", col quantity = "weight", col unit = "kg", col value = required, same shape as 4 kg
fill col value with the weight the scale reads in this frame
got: 1.35 kg
